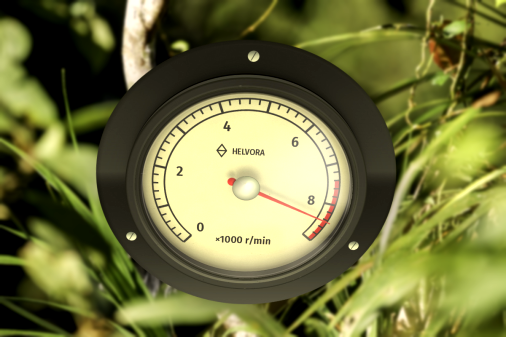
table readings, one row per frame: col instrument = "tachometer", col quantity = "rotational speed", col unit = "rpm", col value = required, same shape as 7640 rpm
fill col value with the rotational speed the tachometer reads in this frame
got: 8400 rpm
